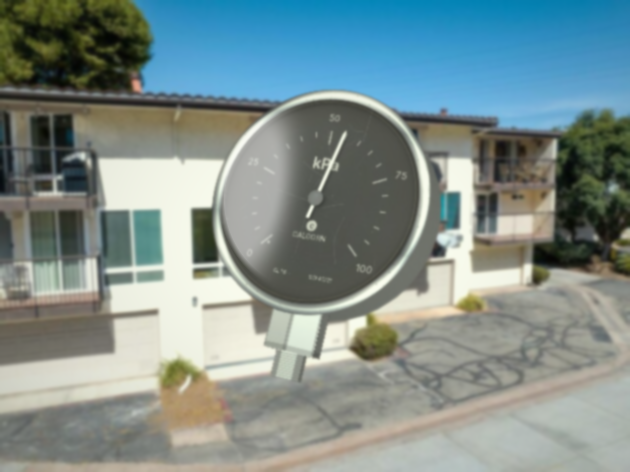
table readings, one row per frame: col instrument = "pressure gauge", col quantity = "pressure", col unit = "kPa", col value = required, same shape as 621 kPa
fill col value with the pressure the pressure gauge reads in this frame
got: 55 kPa
